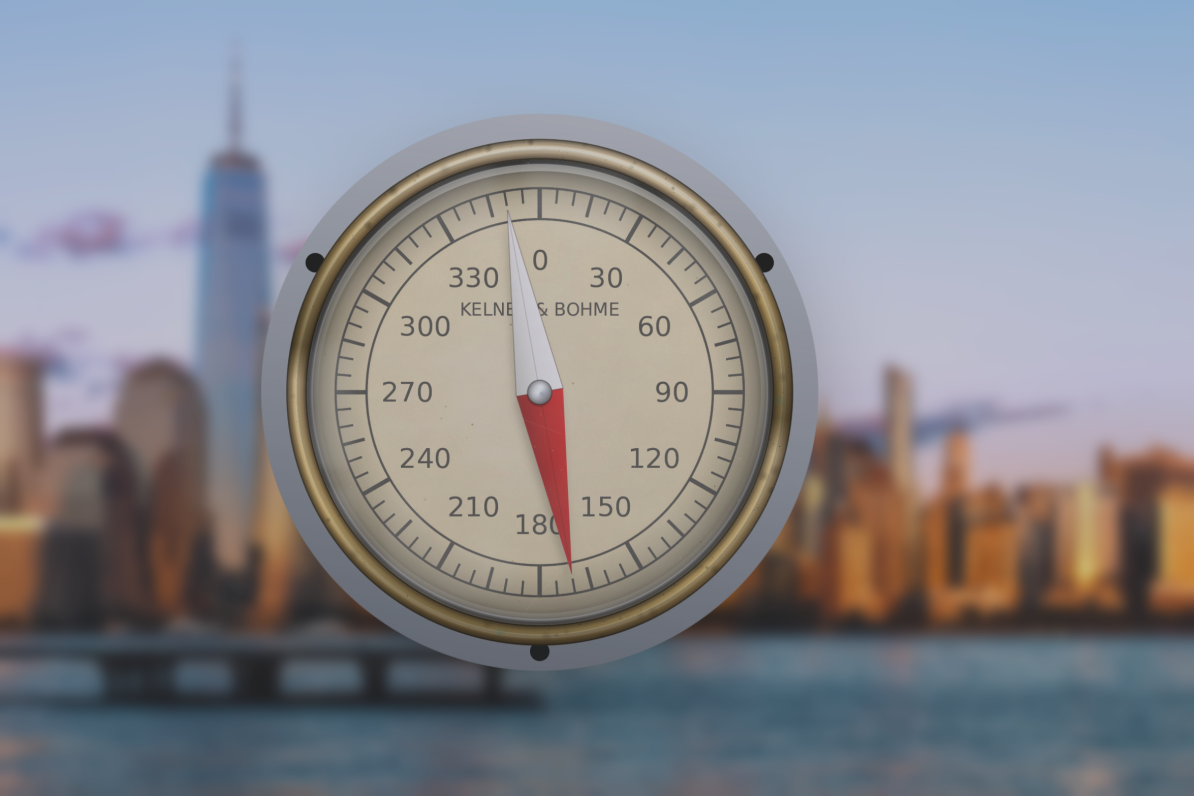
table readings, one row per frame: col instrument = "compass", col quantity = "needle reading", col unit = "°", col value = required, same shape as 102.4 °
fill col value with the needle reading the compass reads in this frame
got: 170 °
